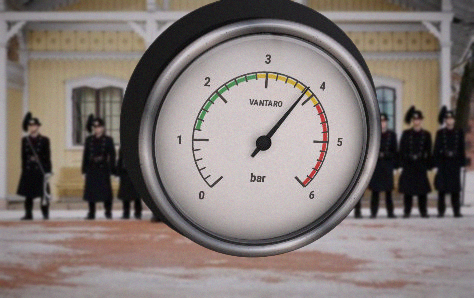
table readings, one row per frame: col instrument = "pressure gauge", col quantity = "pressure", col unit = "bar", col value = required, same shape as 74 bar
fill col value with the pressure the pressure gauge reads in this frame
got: 3.8 bar
